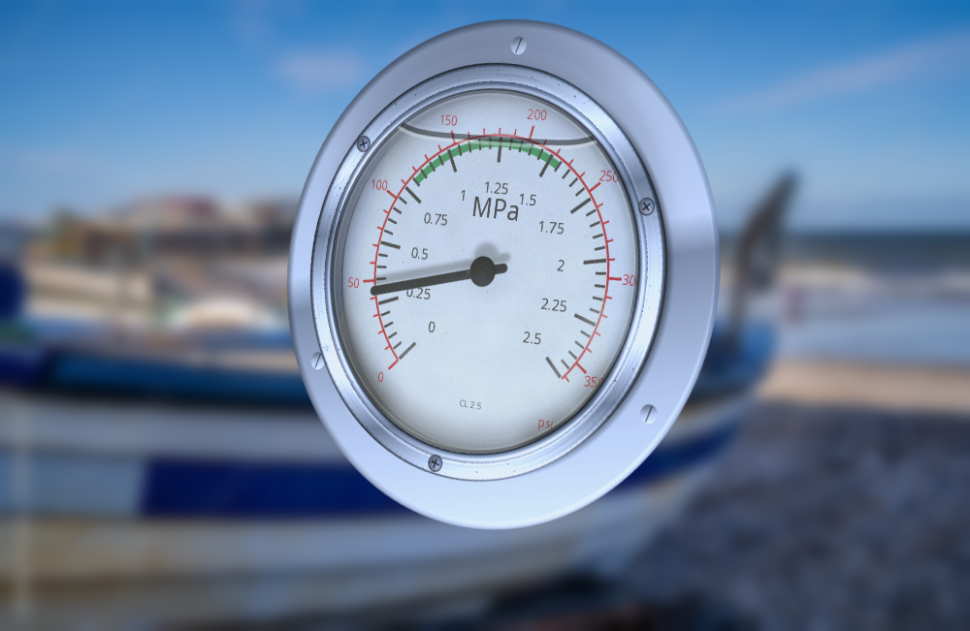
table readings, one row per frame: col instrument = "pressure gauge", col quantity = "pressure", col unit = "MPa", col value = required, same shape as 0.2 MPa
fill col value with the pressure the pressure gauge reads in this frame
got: 0.3 MPa
